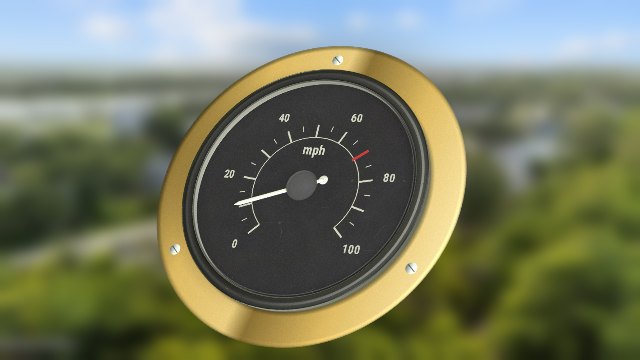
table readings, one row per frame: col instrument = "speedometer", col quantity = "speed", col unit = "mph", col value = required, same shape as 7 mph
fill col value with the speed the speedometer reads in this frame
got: 10 mph
